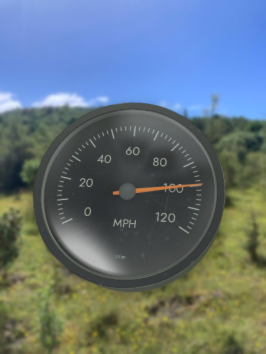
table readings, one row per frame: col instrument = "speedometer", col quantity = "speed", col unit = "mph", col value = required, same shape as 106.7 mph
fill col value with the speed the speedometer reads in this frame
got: 100 mph
